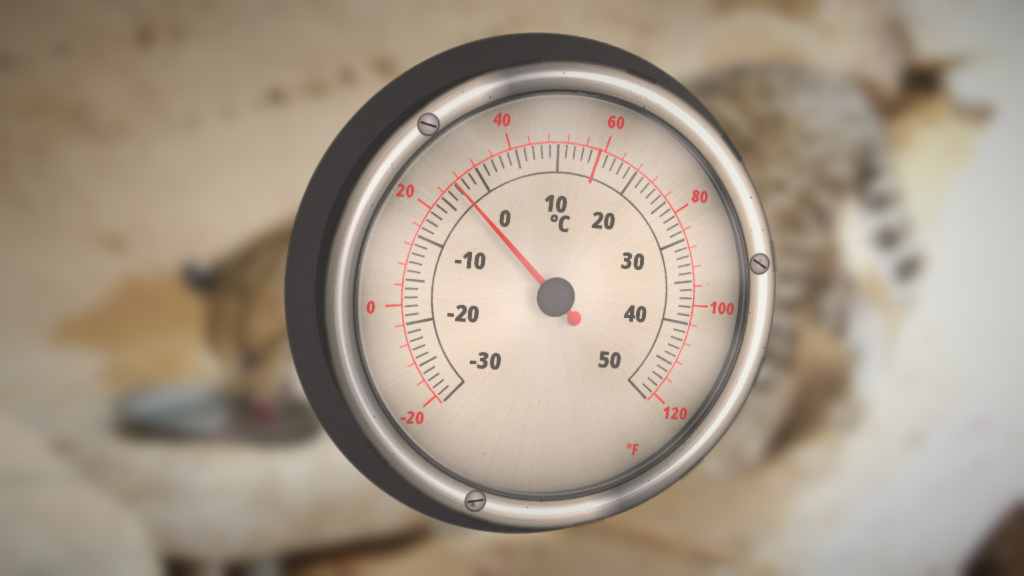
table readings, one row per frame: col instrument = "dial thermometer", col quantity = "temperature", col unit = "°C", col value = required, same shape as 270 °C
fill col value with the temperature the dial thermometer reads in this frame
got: -3 °C
